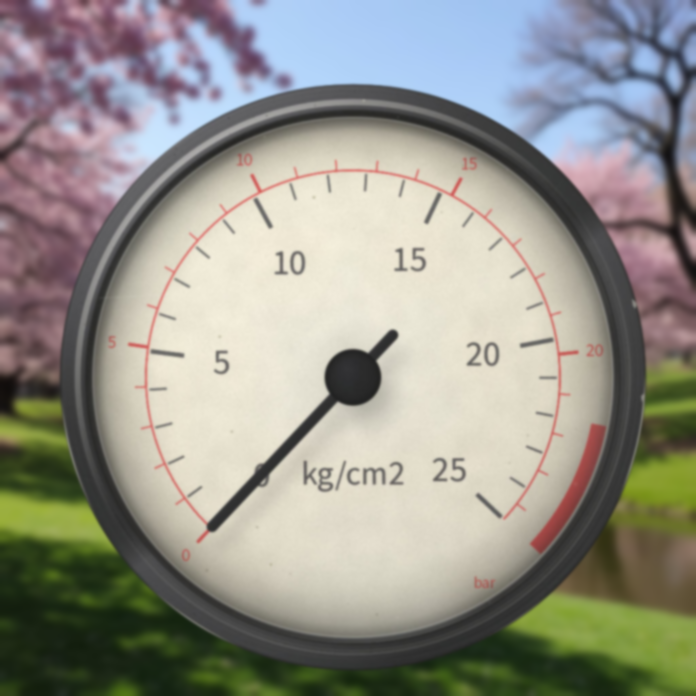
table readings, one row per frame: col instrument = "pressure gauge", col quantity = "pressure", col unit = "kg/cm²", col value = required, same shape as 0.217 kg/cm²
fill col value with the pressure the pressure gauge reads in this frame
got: 0 kg/cm²
